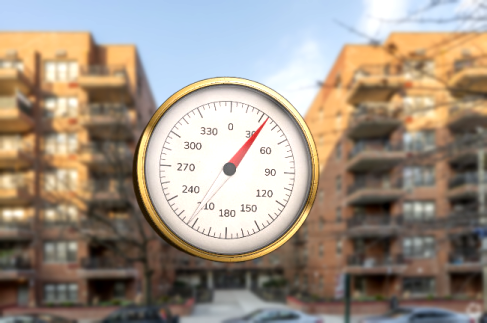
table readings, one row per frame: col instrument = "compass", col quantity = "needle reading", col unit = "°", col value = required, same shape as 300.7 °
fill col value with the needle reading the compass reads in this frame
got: 35 °
